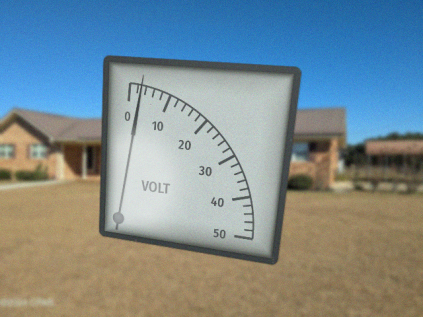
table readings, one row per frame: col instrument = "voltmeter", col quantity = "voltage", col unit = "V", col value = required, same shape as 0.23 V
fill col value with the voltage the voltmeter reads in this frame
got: 3 V
